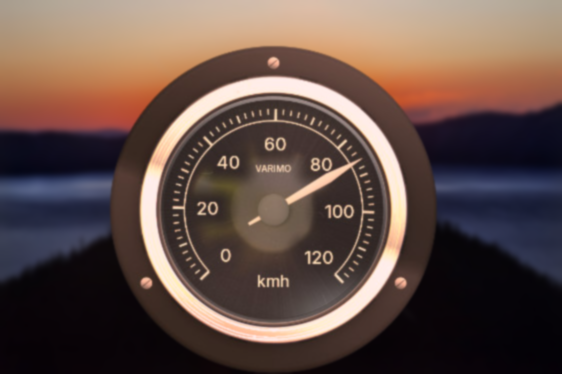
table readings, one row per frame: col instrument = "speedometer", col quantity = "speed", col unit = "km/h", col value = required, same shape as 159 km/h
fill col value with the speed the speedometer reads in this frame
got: 86 km/h
